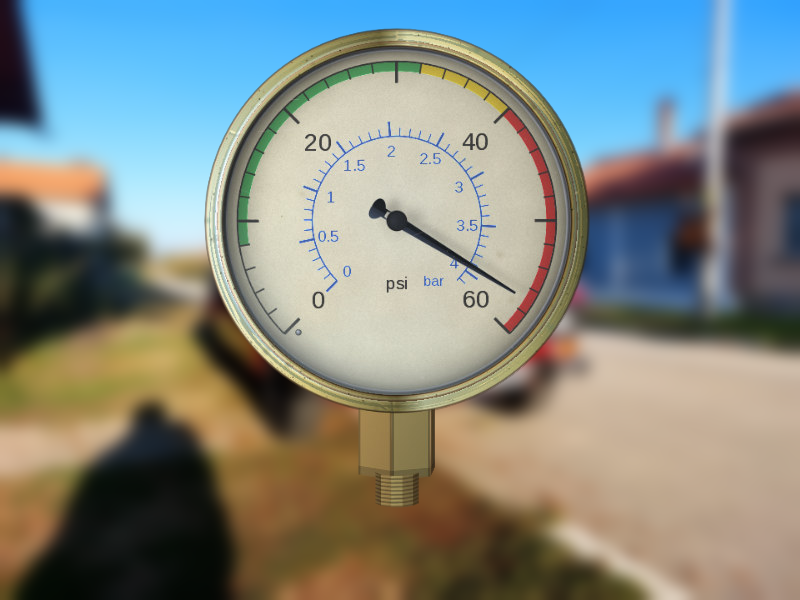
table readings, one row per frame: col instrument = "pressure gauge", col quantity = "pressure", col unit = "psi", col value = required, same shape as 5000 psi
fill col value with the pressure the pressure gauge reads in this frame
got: 57 psi
